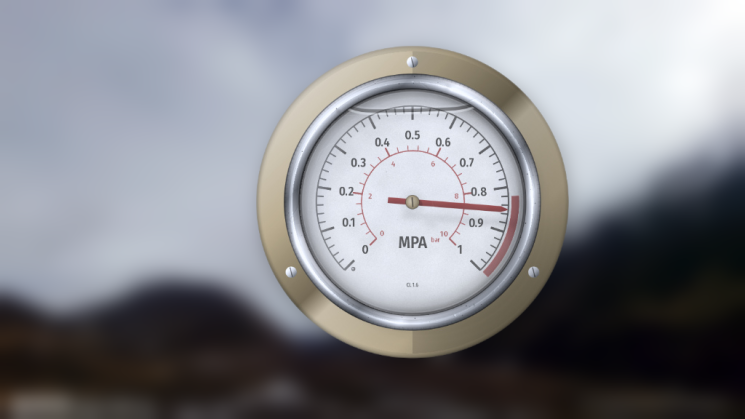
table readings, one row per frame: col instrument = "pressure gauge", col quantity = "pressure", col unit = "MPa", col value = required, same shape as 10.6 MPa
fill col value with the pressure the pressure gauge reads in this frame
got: 0.85 MPa
